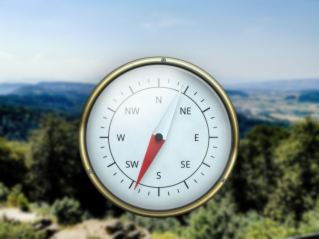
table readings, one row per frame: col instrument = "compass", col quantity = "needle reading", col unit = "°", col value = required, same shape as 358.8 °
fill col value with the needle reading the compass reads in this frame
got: 205 °
